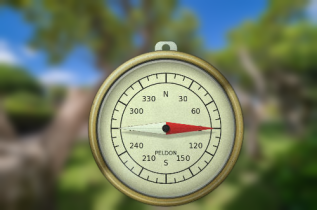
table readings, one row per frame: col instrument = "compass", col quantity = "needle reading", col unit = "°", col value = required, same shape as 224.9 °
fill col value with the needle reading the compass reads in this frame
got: 90 °
